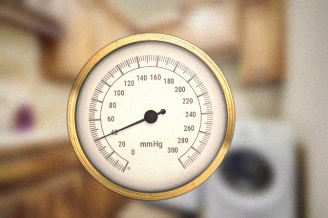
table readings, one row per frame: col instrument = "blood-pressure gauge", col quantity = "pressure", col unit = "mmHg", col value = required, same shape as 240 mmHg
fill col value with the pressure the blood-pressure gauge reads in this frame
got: 40 mmHg
